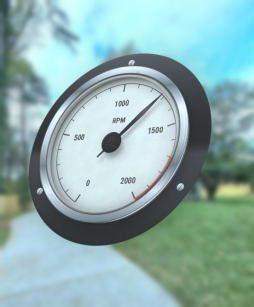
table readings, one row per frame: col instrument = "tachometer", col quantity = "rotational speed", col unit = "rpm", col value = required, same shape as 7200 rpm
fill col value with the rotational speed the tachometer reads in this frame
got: 1300 rpm
